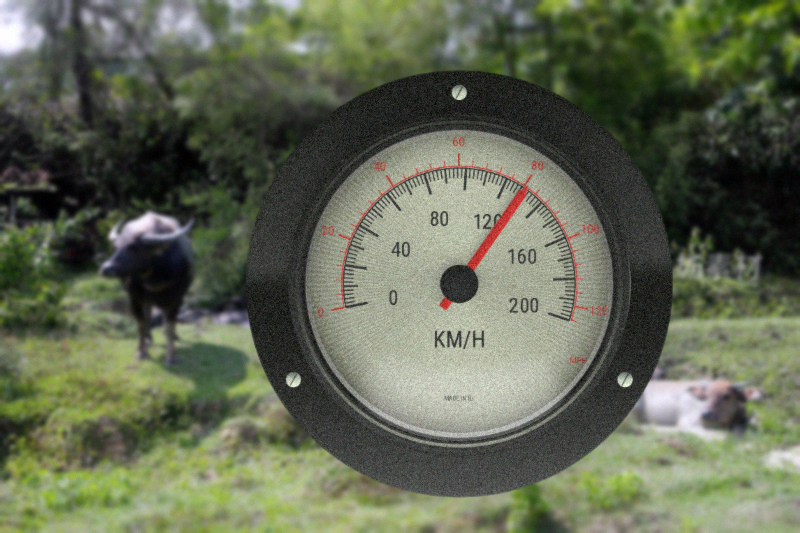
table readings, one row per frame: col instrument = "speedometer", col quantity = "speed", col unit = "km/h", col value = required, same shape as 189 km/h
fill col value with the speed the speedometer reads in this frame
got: 130 km/h
